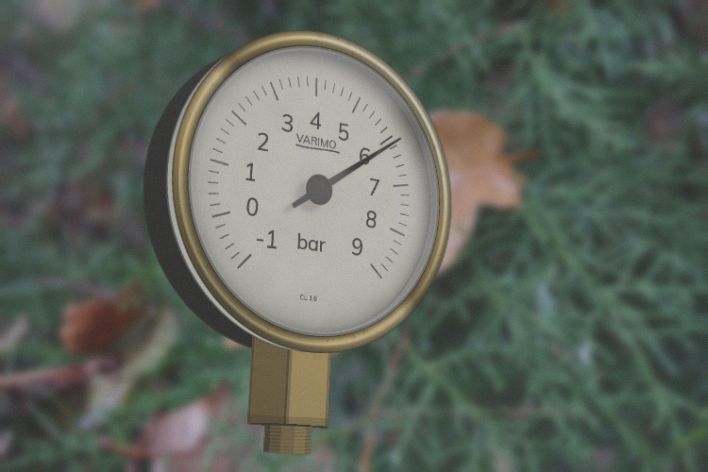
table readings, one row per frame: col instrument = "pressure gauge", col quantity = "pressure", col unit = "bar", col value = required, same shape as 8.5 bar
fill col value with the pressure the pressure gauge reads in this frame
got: 6.1 bar
